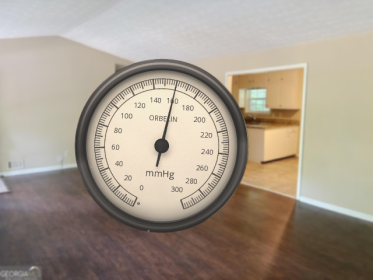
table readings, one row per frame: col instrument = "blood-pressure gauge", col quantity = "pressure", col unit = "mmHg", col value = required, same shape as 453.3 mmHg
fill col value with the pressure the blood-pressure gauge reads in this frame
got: 160 mmHg
